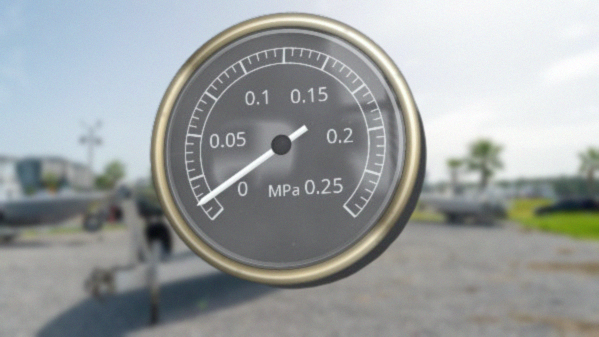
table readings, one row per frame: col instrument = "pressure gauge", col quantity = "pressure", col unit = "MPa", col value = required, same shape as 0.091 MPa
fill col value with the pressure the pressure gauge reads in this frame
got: 0.01 MPa
